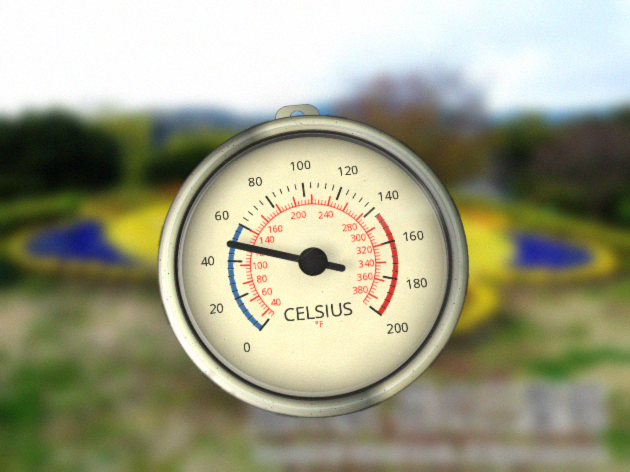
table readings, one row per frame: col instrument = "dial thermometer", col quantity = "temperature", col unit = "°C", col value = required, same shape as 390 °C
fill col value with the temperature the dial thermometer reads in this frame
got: 48 °C
